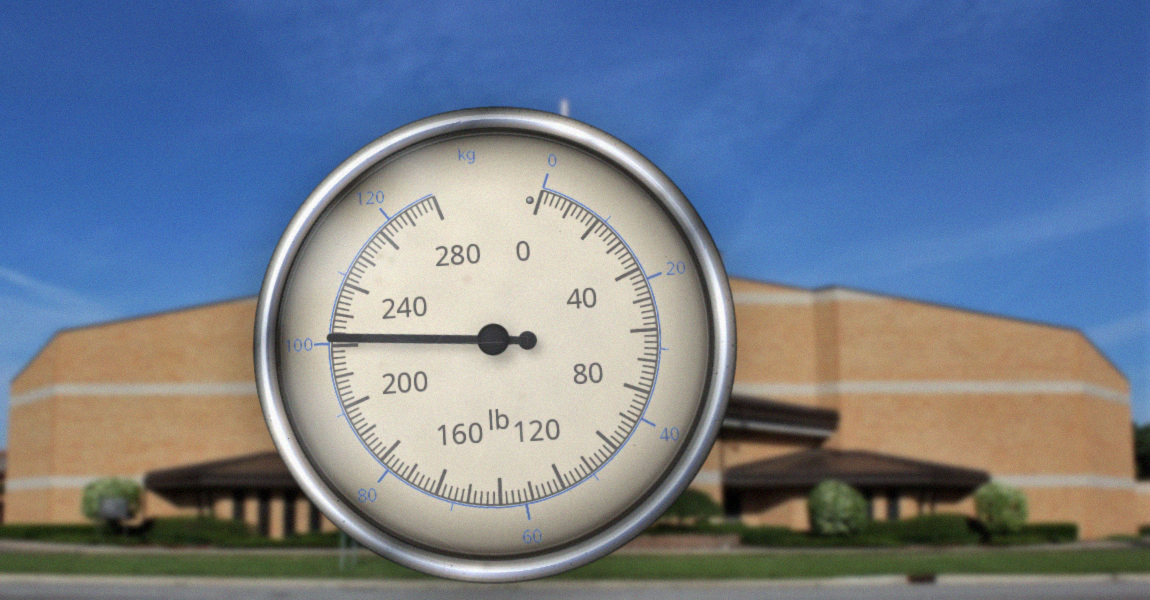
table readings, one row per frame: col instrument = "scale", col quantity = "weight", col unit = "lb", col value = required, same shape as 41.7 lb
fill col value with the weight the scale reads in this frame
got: 222 lb
